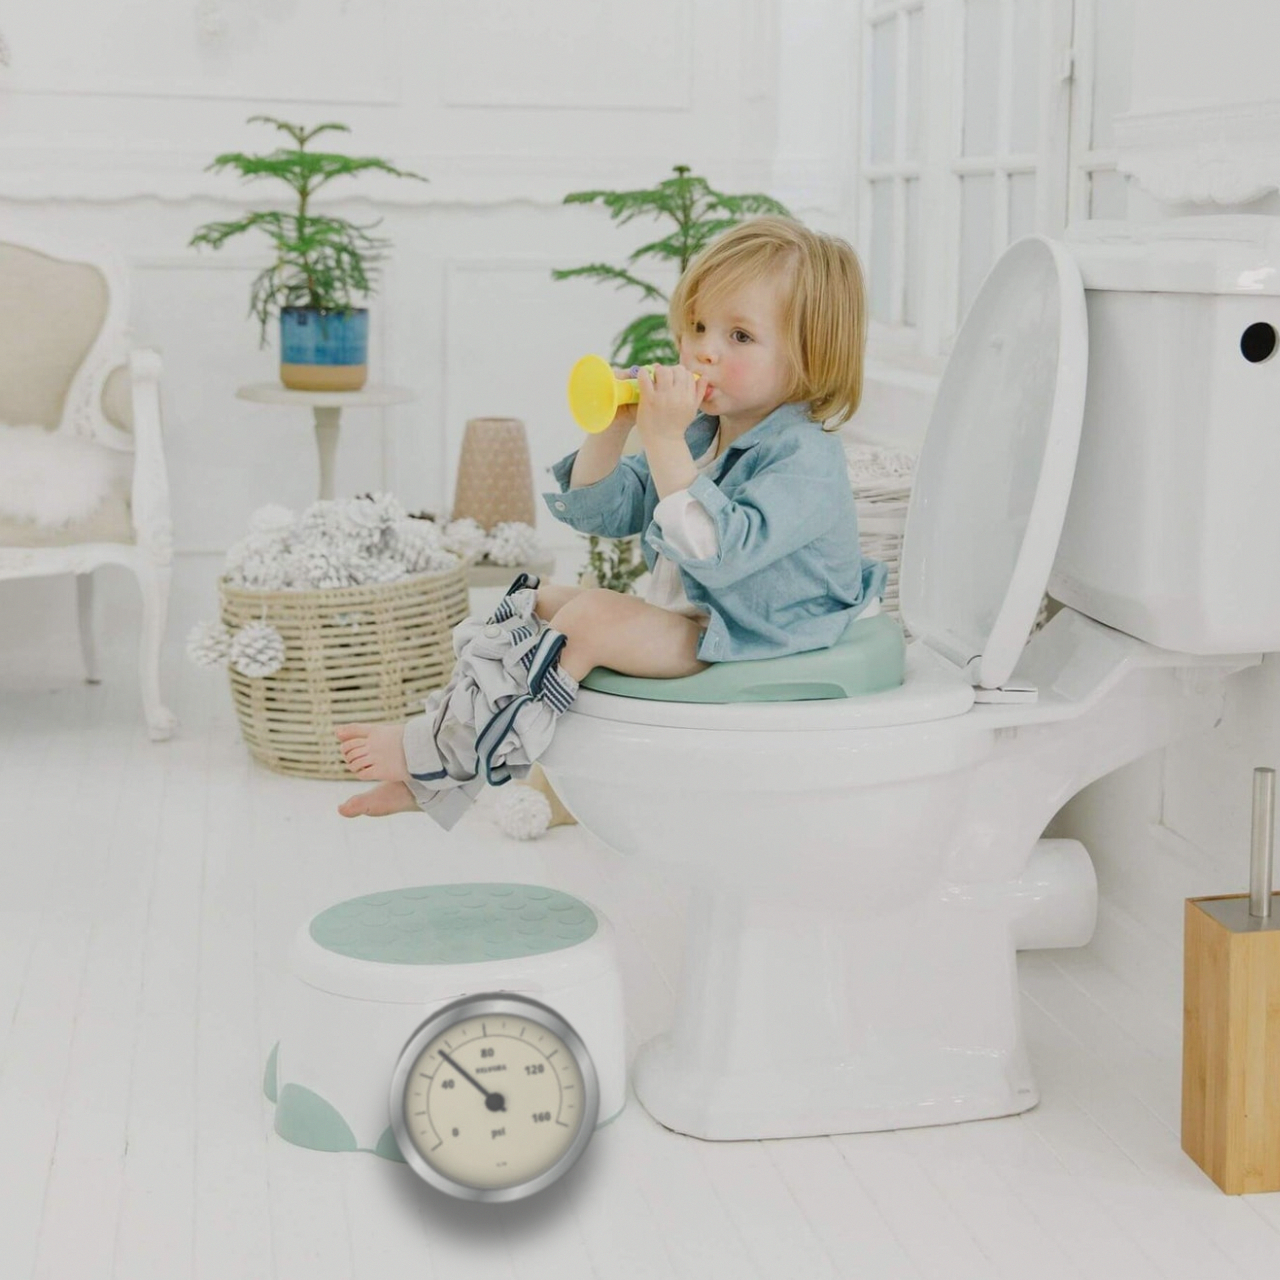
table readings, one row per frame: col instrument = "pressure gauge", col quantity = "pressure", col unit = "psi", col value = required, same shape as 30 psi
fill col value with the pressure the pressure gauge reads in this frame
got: 55 psi
